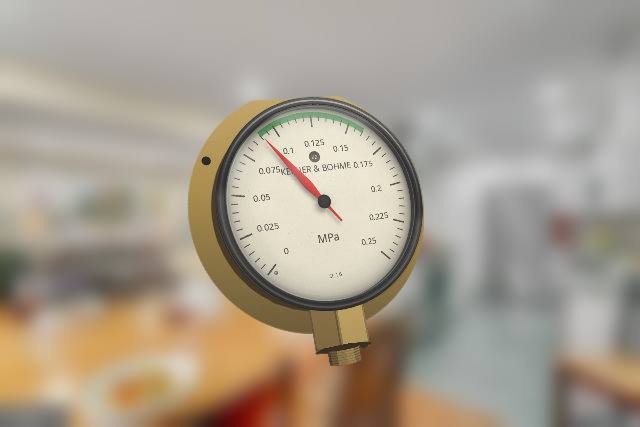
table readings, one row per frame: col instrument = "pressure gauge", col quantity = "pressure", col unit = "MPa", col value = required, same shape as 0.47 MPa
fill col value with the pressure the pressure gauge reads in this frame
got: 0.09 MPa
